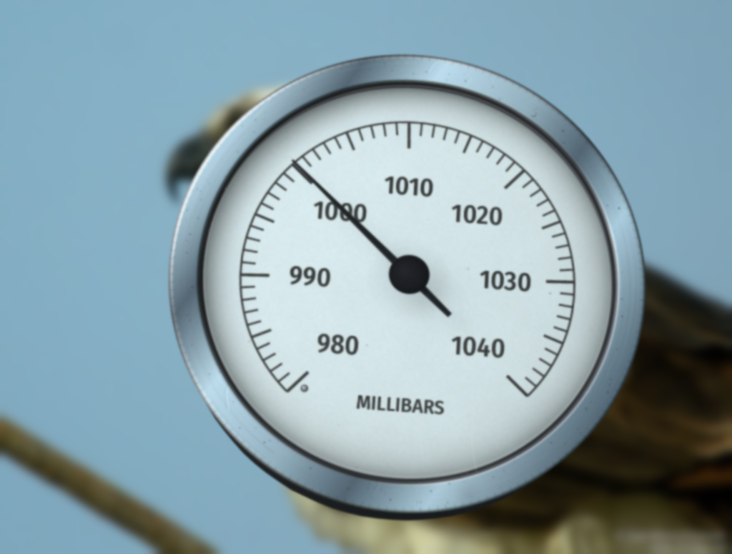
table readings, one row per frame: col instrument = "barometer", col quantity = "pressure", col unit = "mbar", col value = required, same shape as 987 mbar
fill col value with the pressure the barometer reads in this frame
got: 1000 mbar
